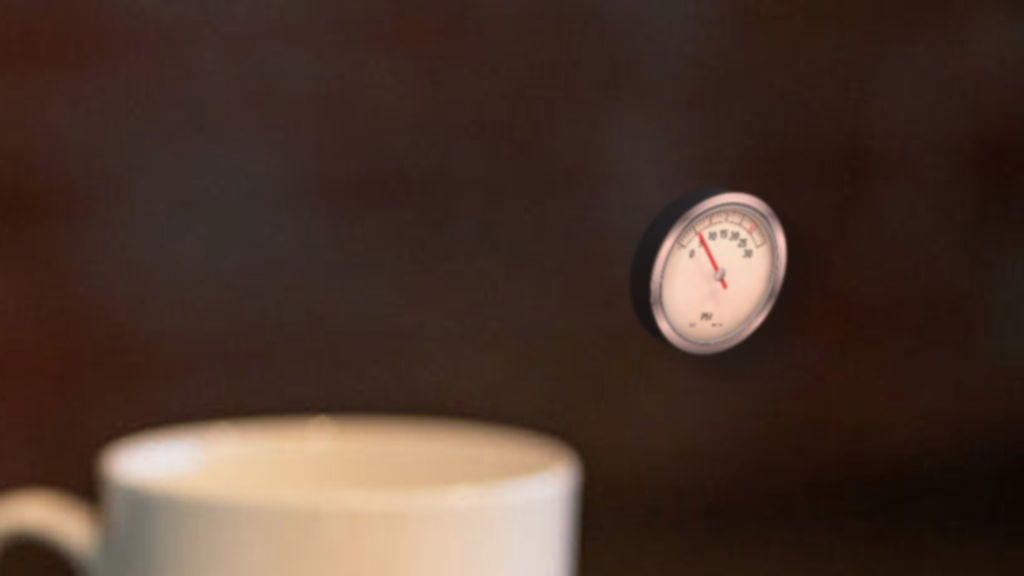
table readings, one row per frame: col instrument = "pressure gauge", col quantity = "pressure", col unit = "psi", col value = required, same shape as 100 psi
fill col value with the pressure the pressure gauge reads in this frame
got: 5 psi
